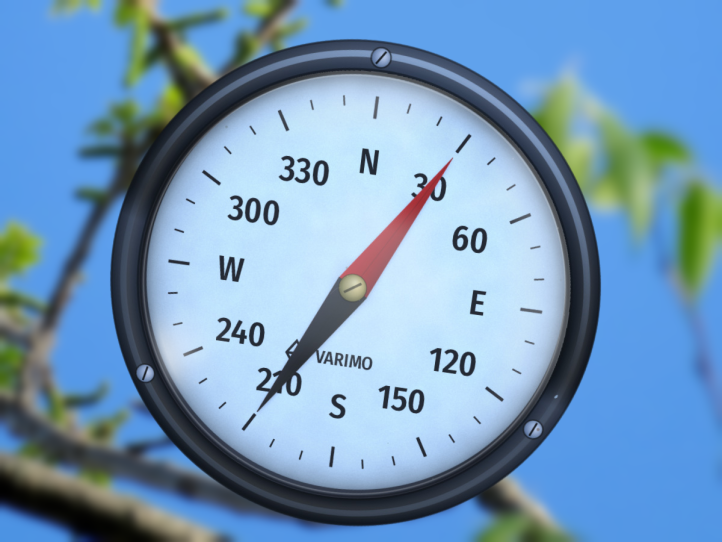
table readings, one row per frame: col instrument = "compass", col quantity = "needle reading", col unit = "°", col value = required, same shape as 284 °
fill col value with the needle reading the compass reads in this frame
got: 30 °
